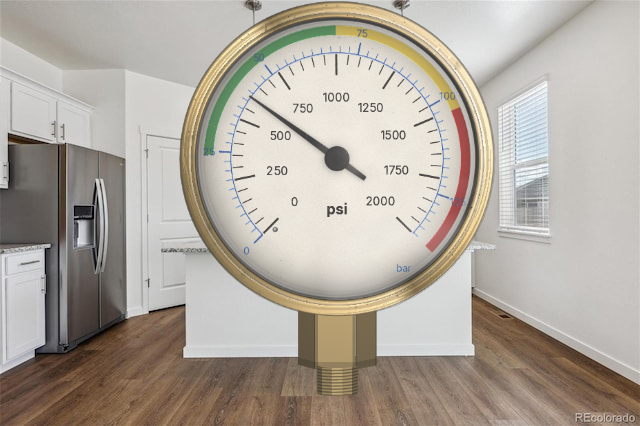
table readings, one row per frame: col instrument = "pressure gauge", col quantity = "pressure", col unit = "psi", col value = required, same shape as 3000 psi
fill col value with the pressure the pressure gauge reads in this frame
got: 600 psi
